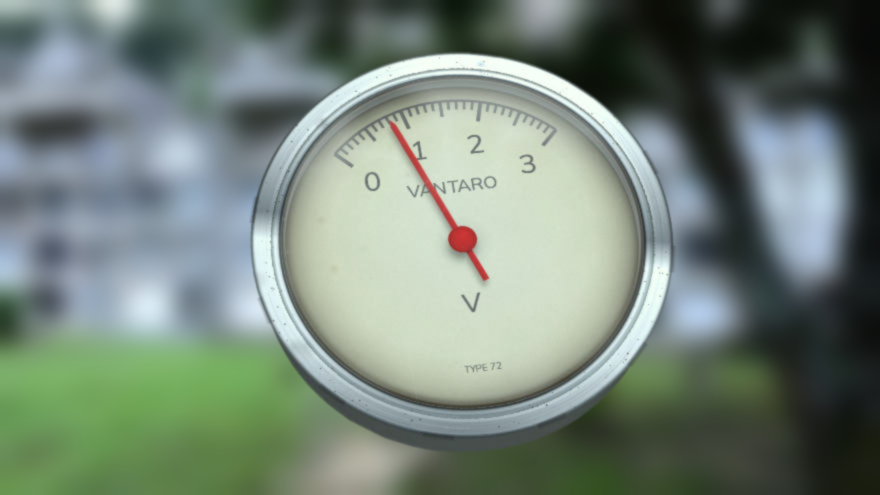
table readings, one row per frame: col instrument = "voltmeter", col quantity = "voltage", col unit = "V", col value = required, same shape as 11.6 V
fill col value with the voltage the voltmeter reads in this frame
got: 0.8 V
